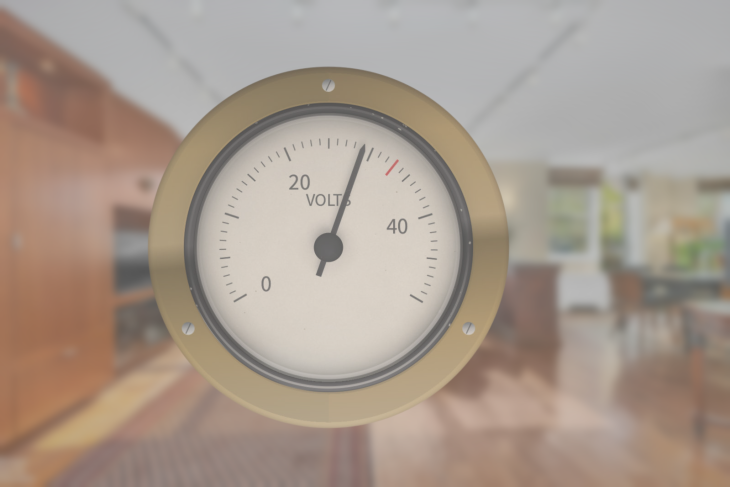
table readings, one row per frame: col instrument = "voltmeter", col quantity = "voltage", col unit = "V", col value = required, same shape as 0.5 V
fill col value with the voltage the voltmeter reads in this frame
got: 29 V
